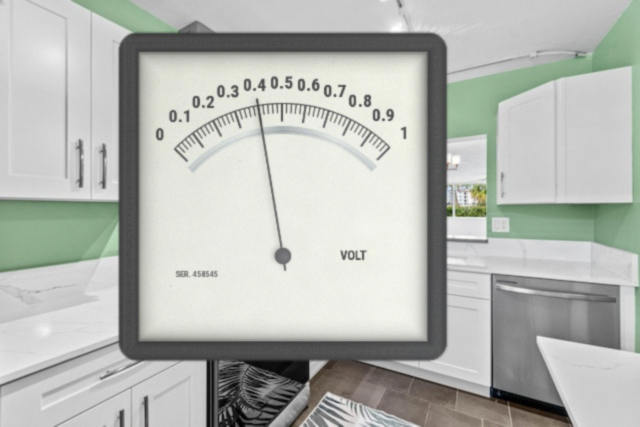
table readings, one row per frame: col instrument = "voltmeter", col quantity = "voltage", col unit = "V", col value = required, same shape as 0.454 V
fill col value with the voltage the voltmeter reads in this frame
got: 0.4 V
